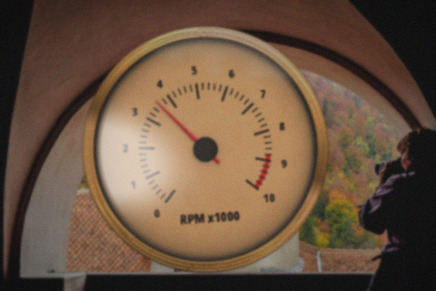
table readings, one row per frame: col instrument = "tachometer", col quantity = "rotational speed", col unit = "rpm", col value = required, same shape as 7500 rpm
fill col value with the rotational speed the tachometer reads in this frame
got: 3600 rpm
